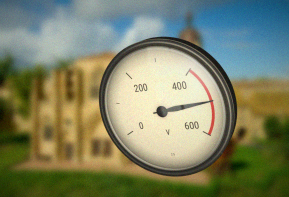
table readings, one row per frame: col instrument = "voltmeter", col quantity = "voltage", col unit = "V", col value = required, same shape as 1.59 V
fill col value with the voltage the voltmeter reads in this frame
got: 500 V
